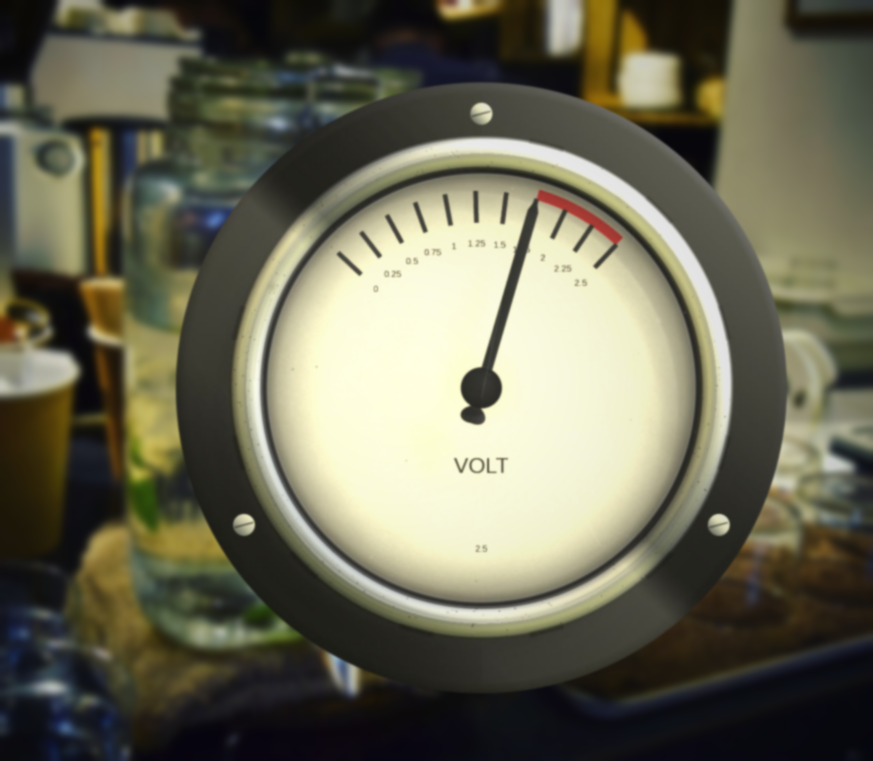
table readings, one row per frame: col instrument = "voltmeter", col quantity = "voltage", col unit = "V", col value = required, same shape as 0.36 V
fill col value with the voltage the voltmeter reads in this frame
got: 1.75 V
